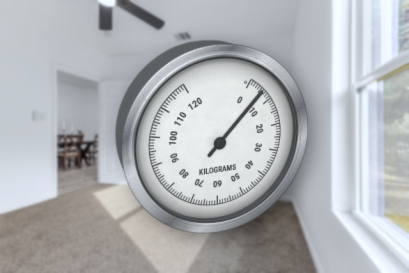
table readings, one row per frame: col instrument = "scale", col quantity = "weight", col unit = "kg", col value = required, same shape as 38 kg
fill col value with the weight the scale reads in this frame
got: 5 kg
